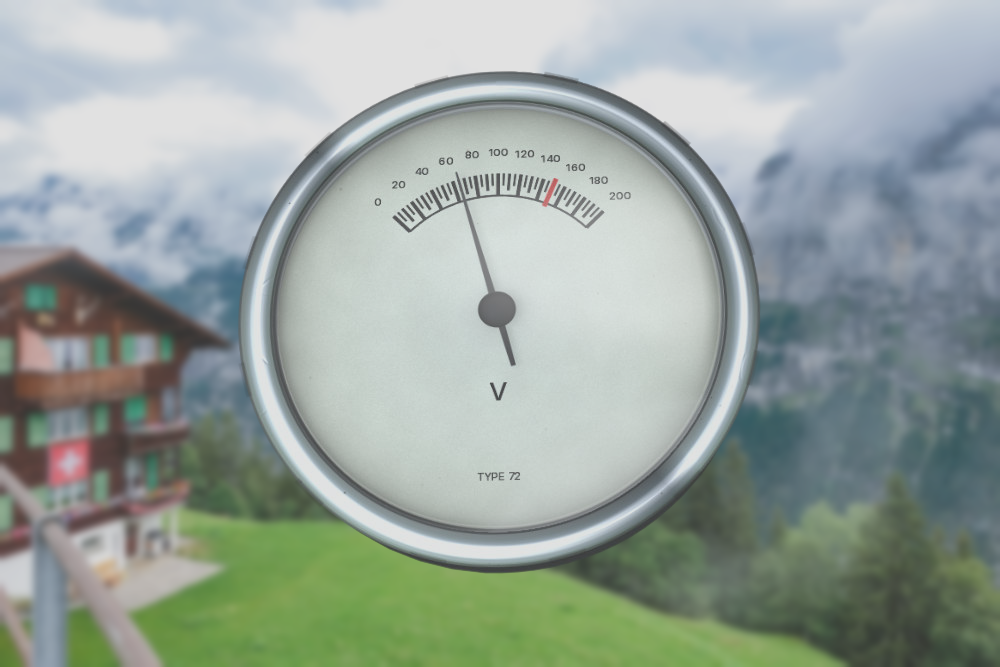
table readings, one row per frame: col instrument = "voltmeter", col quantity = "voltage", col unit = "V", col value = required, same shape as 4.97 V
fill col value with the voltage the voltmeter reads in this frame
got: 65 V
